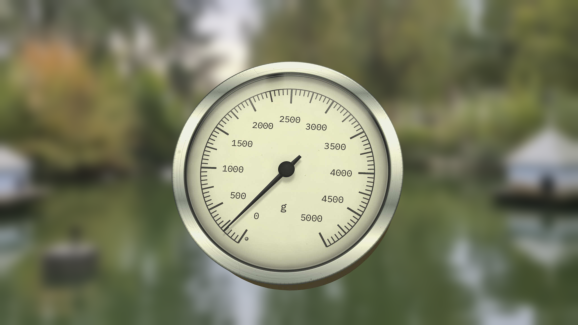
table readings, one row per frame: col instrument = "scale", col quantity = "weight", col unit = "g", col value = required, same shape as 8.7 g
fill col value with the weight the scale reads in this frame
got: 200 g
